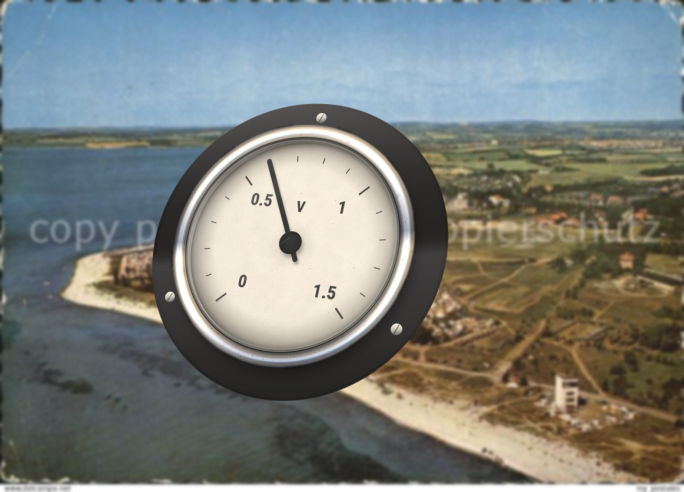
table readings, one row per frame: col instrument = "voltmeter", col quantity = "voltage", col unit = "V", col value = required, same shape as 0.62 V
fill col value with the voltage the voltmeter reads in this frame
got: 0.6 V
